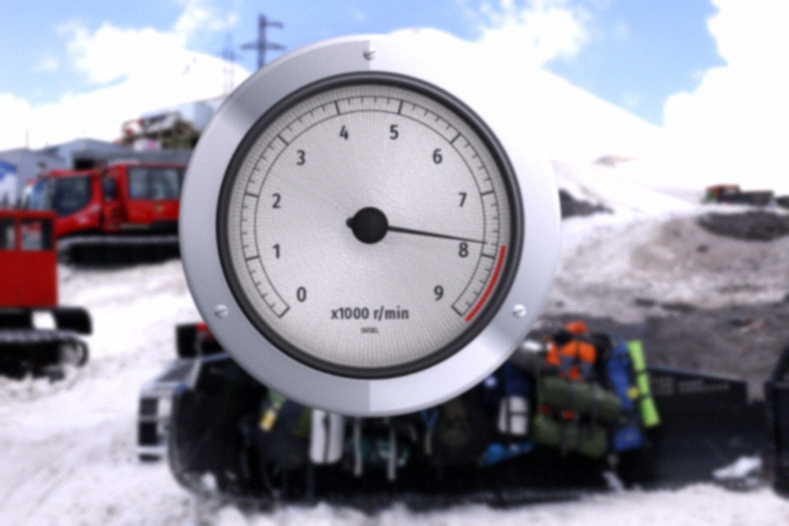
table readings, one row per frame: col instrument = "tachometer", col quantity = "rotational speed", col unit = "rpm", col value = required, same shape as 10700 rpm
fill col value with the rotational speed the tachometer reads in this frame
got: 7800 rpm
